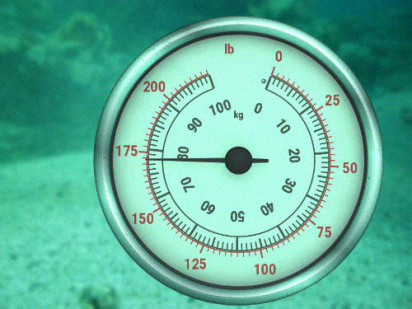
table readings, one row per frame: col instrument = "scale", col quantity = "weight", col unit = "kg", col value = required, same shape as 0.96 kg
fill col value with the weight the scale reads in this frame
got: 78 kg
